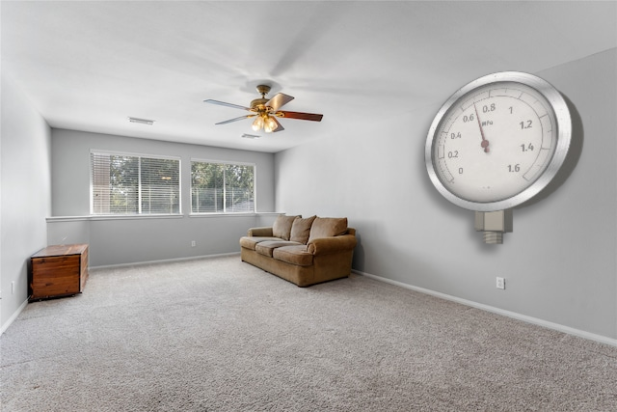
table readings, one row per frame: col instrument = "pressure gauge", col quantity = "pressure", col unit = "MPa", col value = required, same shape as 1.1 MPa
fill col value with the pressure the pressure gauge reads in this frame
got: 0.7 MPa
